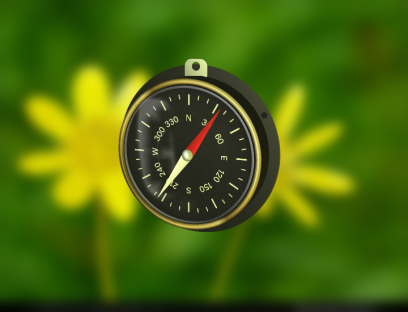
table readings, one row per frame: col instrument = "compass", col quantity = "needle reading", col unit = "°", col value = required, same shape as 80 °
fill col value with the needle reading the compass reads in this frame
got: 35 °
